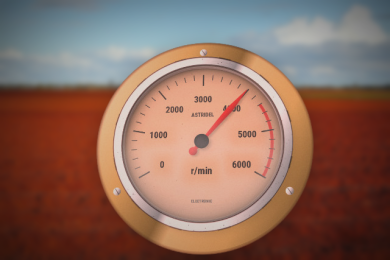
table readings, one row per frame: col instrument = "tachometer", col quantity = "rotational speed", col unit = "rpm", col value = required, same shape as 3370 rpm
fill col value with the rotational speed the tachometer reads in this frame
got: 4000 rpm
